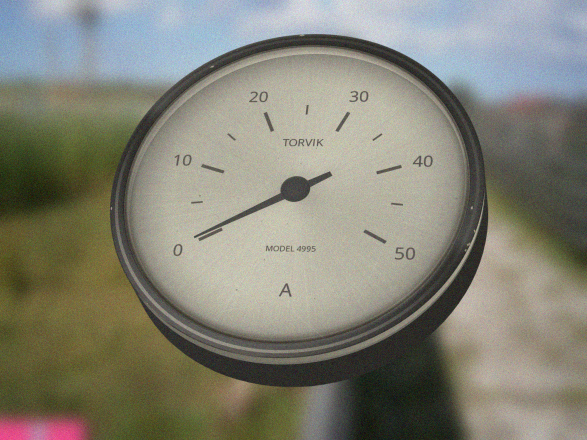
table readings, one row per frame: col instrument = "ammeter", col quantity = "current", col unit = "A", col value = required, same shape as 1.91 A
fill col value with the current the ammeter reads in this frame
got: 0 A
